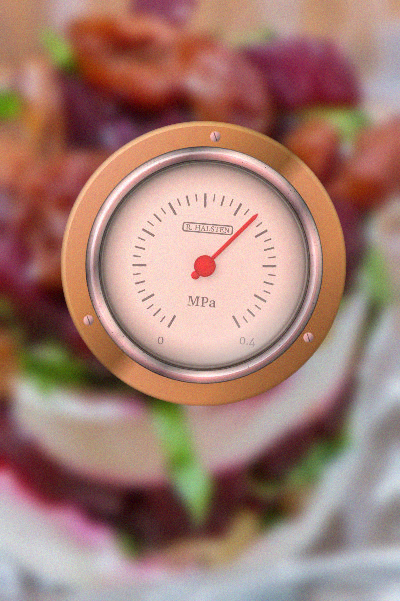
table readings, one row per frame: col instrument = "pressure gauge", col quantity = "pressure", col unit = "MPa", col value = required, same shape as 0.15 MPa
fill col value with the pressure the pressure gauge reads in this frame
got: 0.26 MPa
